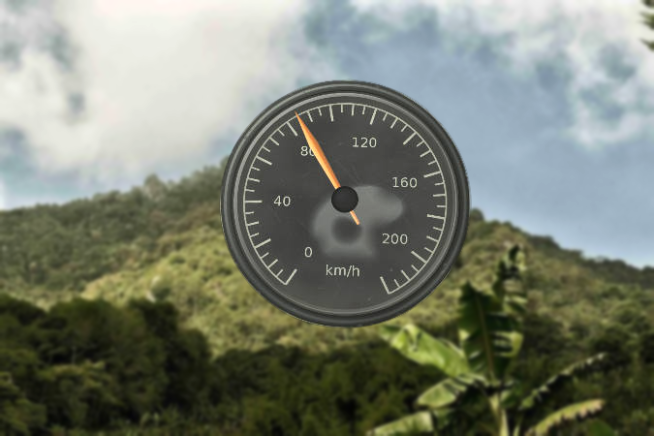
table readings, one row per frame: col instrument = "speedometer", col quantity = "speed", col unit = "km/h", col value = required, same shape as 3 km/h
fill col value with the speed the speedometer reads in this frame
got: 85 km/h
